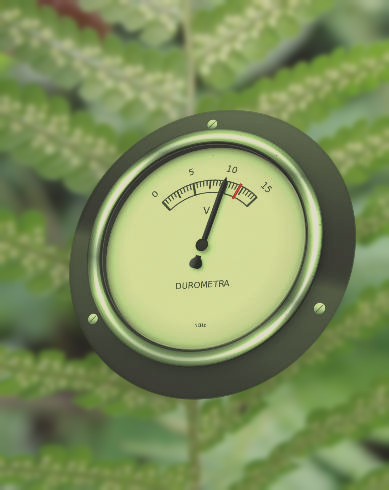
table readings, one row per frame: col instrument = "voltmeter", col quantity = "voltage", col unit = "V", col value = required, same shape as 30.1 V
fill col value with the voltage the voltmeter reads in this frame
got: 10 V
